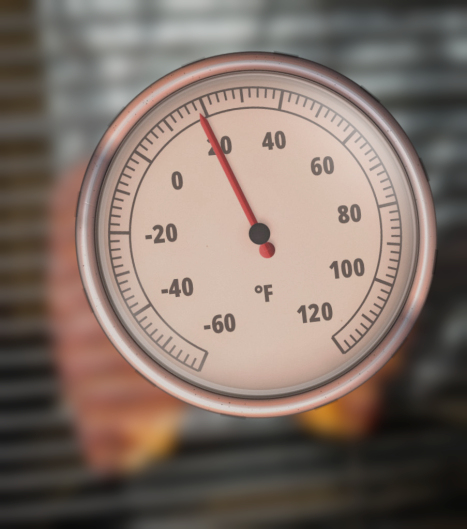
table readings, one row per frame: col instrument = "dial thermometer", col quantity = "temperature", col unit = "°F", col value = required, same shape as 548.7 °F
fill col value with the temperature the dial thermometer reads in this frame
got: 18 °F
